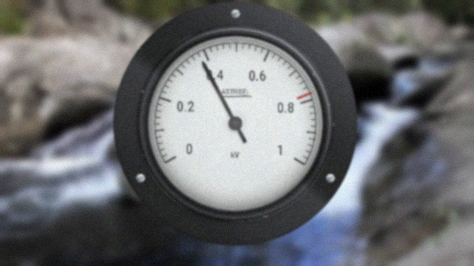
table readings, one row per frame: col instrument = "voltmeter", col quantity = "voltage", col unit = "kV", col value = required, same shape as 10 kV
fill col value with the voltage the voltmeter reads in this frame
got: 0.38 kV
